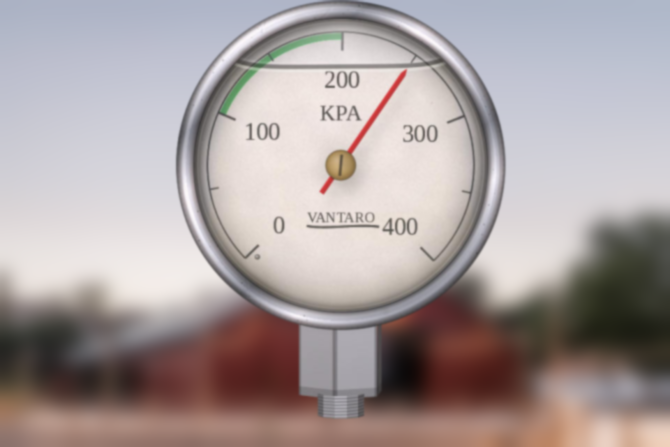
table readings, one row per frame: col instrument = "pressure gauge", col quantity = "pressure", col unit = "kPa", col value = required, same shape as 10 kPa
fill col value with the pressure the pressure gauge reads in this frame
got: 250 kPa
